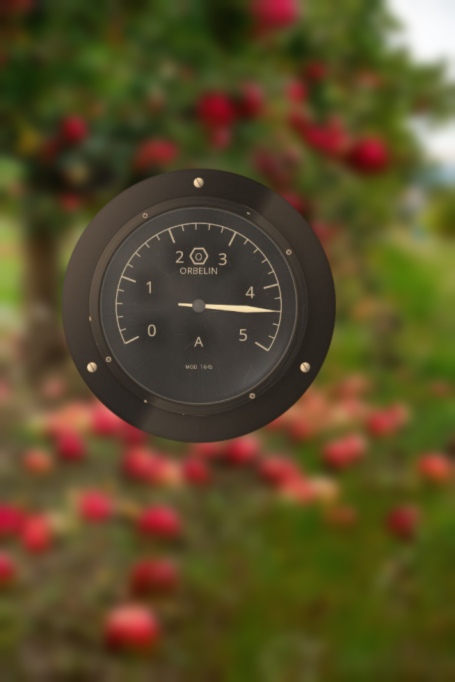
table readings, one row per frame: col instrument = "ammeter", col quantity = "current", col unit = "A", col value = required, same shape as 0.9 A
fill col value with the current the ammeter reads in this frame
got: 4.4 A
